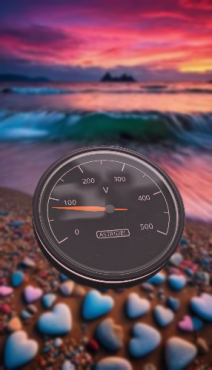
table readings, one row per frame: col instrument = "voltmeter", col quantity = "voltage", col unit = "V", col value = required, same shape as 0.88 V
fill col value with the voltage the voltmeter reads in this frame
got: 75 V
